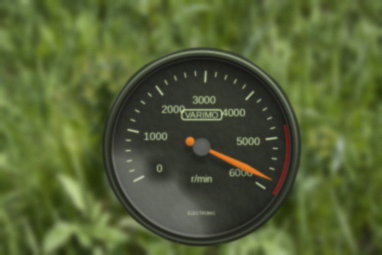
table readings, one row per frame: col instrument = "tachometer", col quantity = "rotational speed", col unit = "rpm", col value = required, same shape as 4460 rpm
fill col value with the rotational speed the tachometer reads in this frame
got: 5800 rpm
